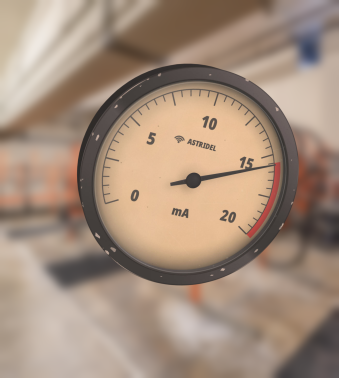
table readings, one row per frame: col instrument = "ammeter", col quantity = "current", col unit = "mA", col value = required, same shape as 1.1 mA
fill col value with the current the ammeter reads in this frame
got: 15.5 mA
